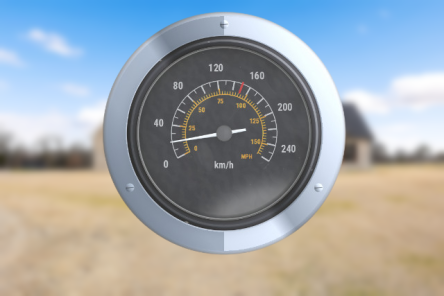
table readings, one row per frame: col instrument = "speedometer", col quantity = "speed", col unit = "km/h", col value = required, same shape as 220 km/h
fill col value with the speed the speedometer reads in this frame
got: 20 km/h
